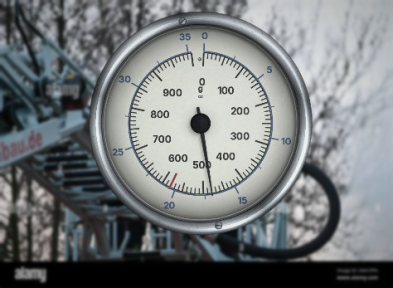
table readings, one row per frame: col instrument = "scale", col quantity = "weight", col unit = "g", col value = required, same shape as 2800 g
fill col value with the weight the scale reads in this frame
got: 480 g
